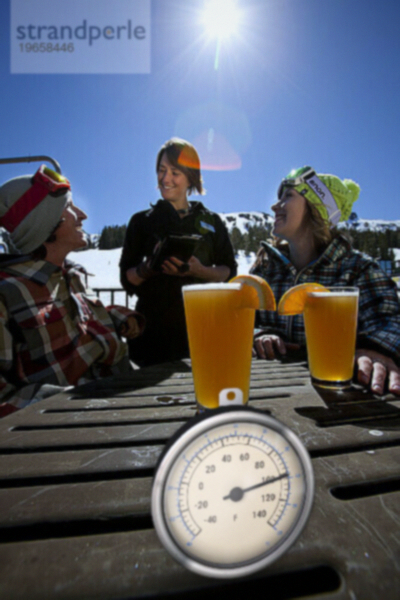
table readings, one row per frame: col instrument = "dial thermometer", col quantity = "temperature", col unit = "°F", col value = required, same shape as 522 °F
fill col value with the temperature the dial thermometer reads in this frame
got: 100 °F
